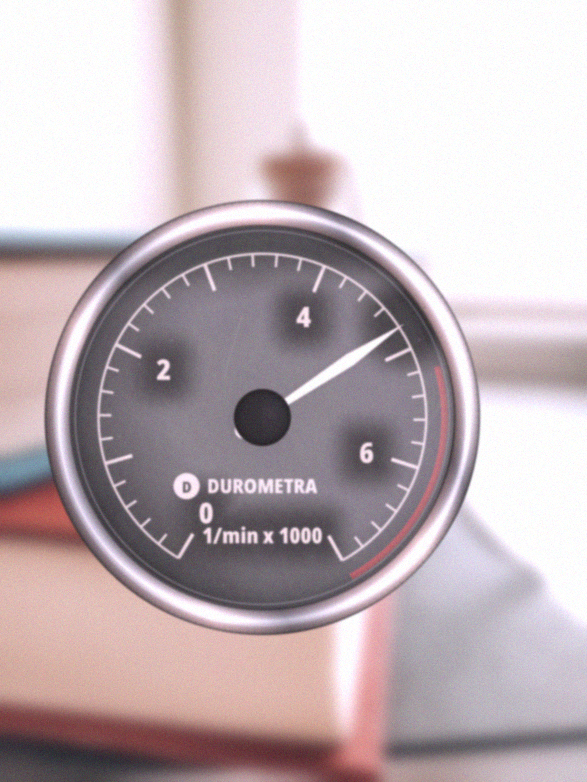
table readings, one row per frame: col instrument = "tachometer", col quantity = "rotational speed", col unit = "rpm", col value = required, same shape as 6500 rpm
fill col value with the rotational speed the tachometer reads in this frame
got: 4800 rpm
